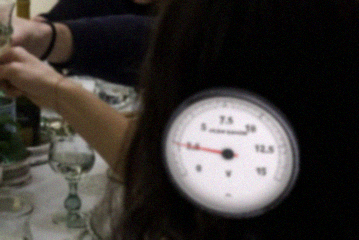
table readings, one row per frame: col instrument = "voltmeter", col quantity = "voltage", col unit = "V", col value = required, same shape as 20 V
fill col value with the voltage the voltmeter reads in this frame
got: 2.5 V
